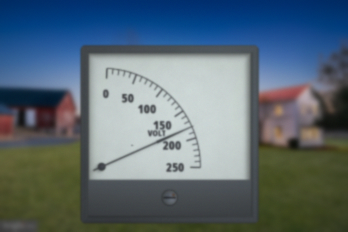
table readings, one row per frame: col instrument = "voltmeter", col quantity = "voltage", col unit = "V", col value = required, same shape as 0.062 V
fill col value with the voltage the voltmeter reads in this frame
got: 180 V
